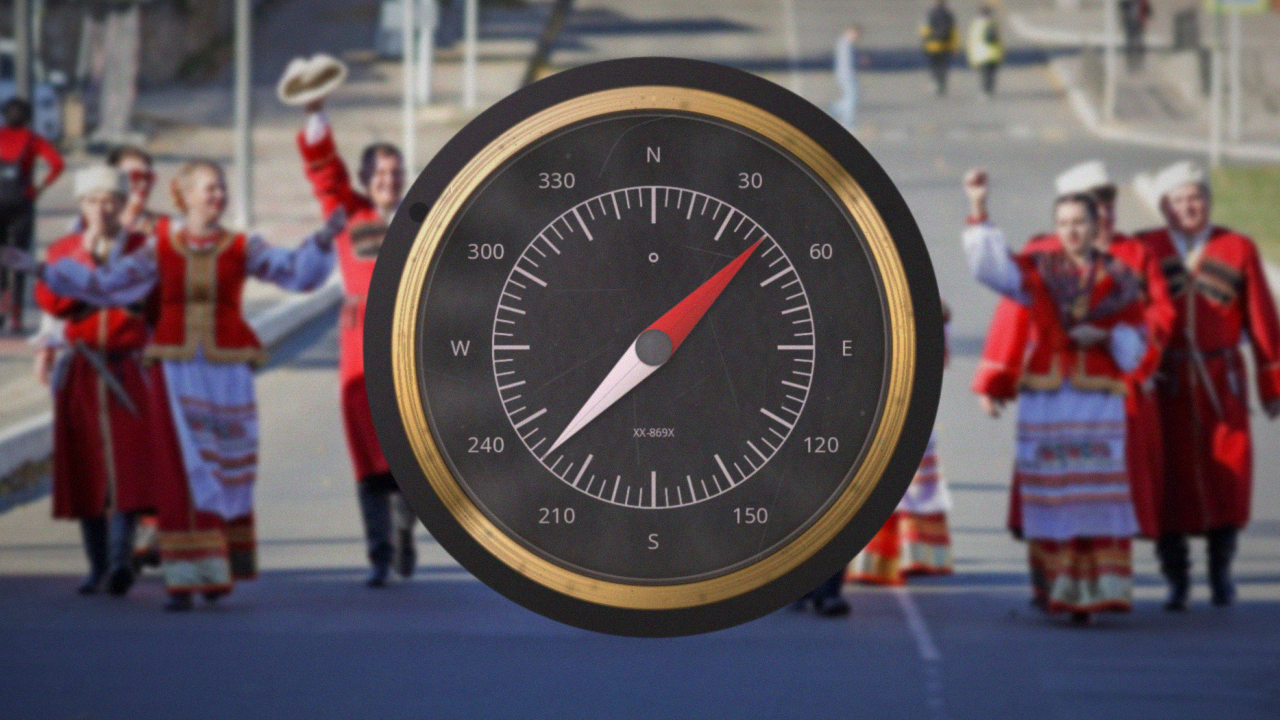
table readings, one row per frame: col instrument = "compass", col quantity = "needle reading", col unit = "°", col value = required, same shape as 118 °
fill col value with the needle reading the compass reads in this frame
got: 45 °
